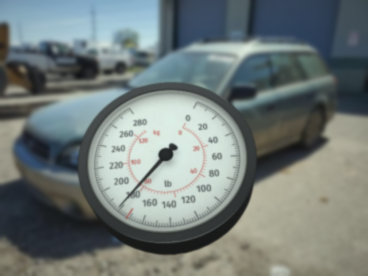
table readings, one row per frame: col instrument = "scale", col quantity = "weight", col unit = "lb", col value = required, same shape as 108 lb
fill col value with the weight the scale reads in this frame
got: 180 lb
